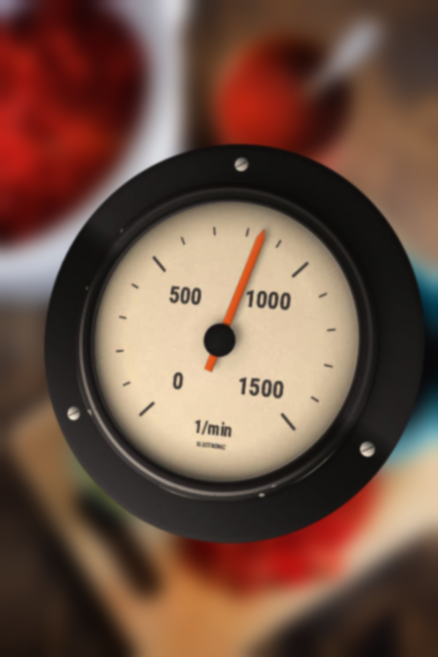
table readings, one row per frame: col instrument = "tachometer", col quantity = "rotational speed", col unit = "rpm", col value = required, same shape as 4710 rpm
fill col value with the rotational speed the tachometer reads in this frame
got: 850 rpm
